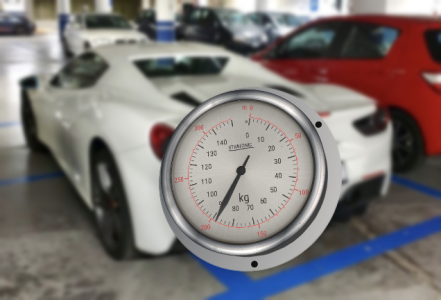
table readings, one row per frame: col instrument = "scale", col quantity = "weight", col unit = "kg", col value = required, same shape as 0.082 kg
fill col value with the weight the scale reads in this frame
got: 88 kg
